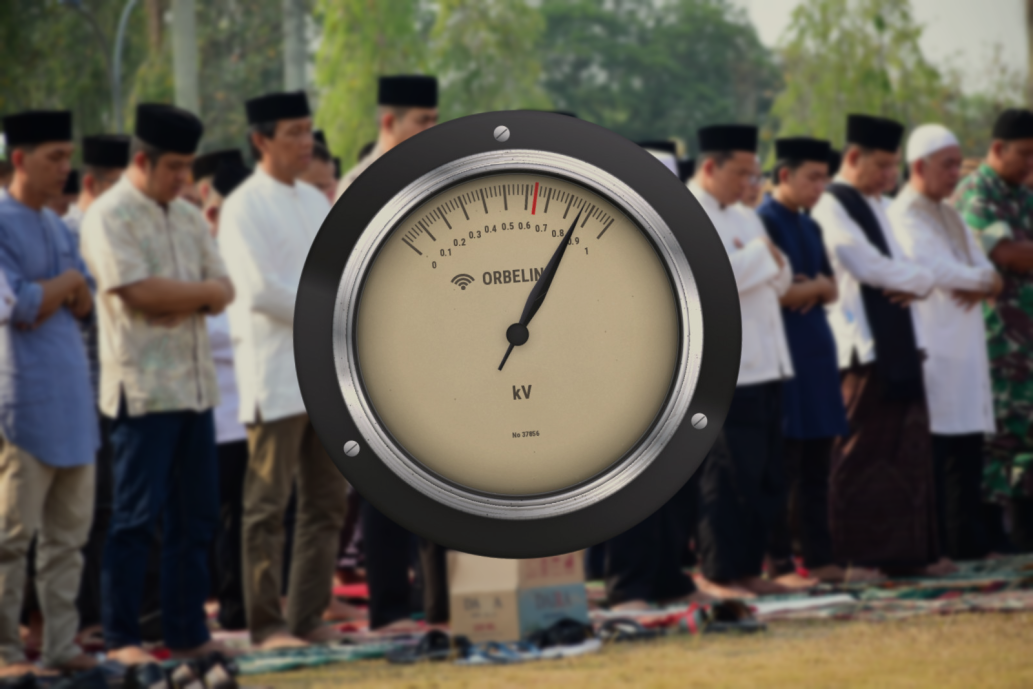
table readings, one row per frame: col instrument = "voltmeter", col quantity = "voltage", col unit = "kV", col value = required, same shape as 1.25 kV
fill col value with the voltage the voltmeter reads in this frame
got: 0.86 kV
